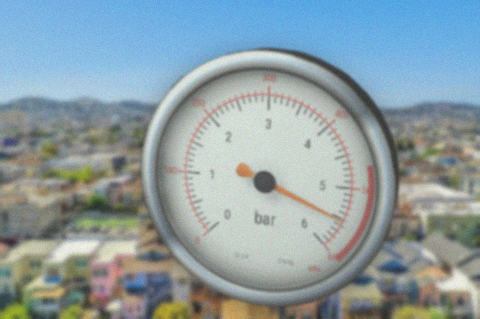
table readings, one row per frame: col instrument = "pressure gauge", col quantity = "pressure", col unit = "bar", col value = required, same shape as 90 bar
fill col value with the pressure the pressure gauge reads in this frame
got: 5.5 bar
